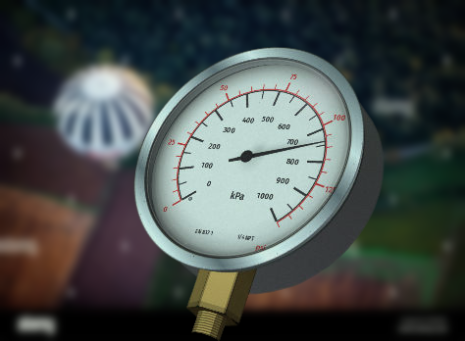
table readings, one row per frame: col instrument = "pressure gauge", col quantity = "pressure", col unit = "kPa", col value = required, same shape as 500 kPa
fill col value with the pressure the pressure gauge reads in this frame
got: 750 kPa
